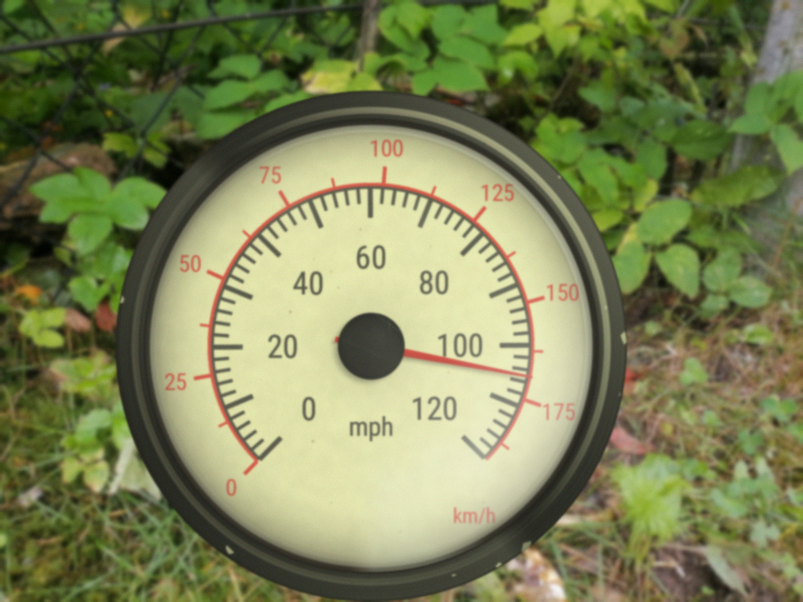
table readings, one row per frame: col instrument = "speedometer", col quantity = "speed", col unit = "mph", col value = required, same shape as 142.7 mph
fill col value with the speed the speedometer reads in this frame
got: 105 mph
